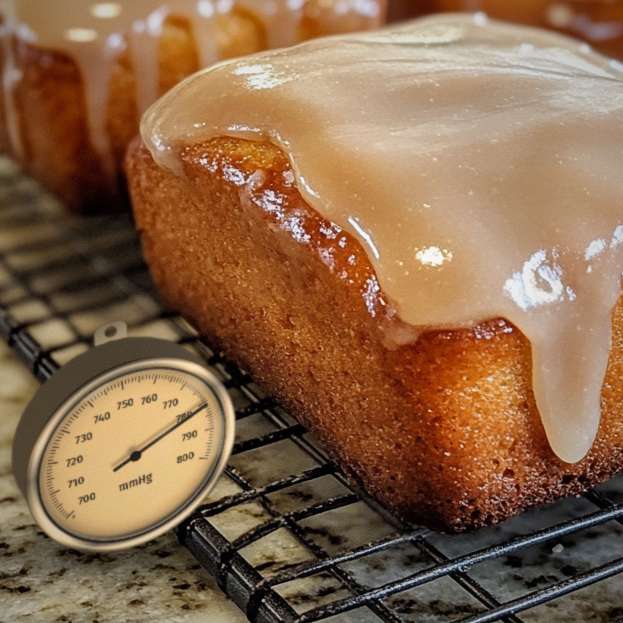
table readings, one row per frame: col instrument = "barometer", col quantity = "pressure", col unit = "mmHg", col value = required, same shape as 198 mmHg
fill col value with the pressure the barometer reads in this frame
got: 780 mmHg
